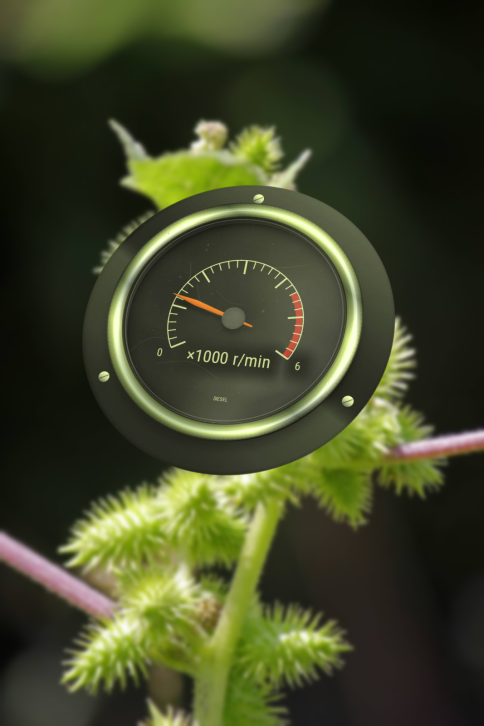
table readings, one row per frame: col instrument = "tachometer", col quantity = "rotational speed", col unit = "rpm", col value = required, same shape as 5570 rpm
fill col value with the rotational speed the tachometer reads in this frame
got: 1200 rpm
